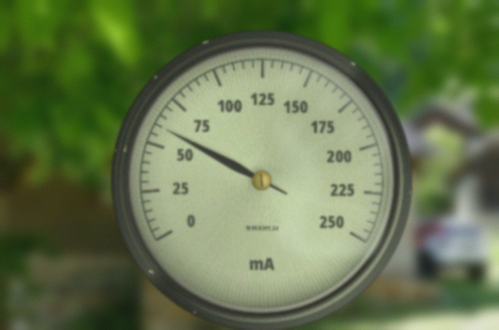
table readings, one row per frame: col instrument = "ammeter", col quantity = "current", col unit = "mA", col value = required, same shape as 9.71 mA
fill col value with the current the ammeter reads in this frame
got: 60 mA
